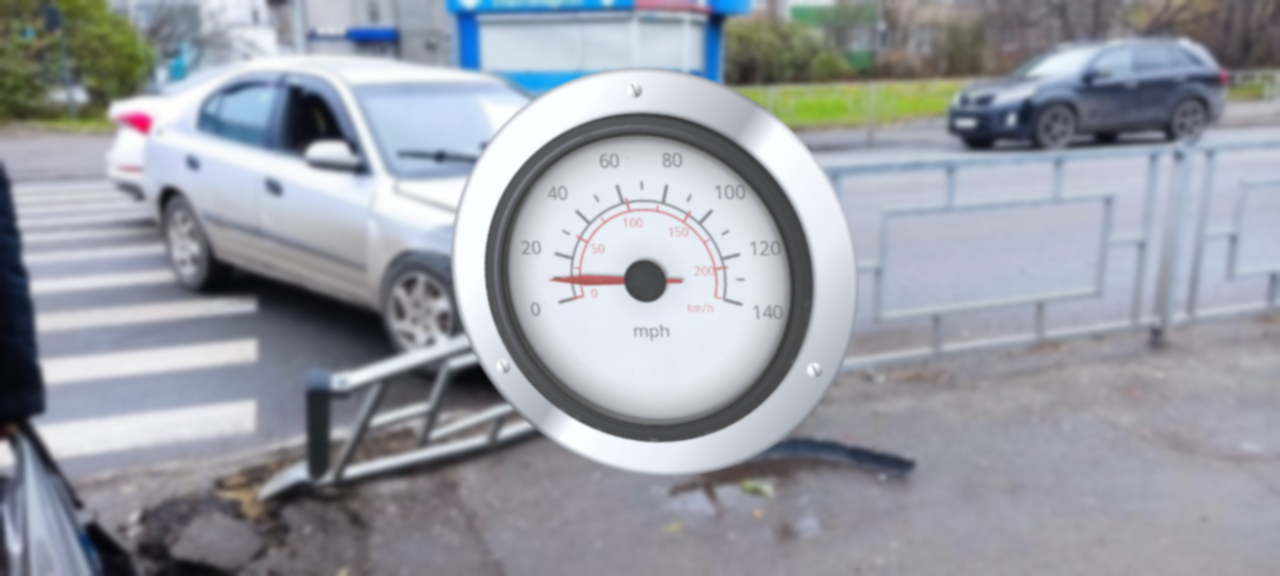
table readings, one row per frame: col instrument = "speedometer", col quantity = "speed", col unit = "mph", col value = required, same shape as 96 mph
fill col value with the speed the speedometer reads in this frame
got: 10 mph
